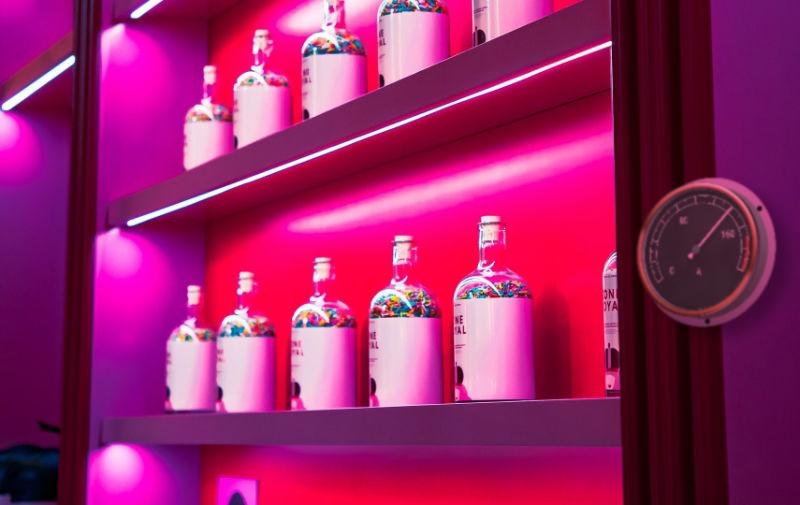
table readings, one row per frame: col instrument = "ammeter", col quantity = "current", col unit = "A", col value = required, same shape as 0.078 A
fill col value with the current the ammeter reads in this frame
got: 140 A
